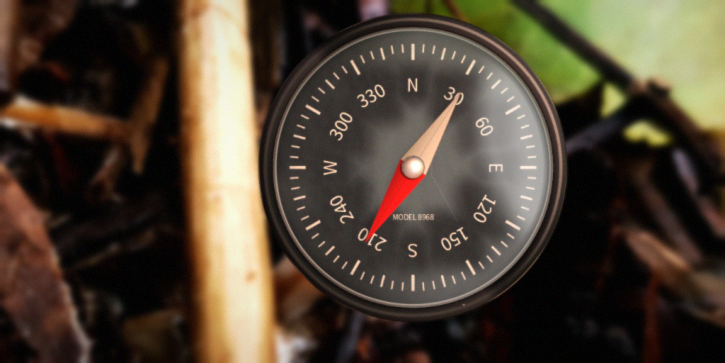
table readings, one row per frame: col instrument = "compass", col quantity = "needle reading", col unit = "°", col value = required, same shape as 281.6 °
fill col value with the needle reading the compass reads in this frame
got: 212.5 °
